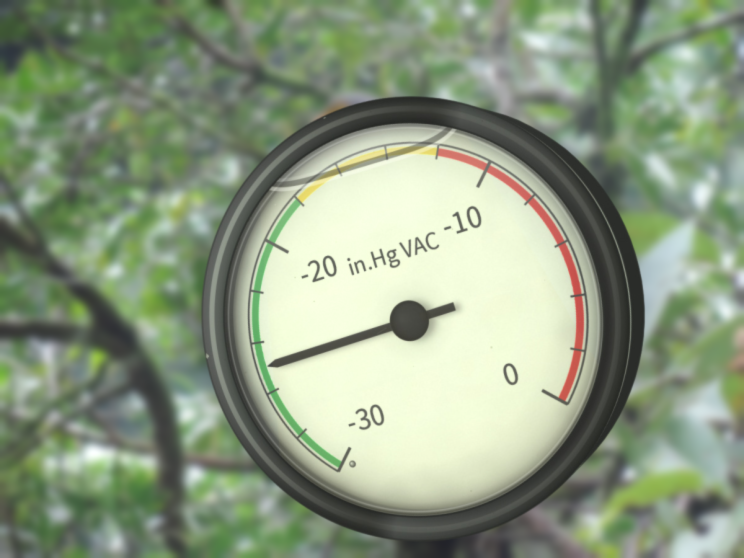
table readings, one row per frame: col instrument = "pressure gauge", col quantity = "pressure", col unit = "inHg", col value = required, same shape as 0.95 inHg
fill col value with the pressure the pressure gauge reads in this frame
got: -25 inHg
